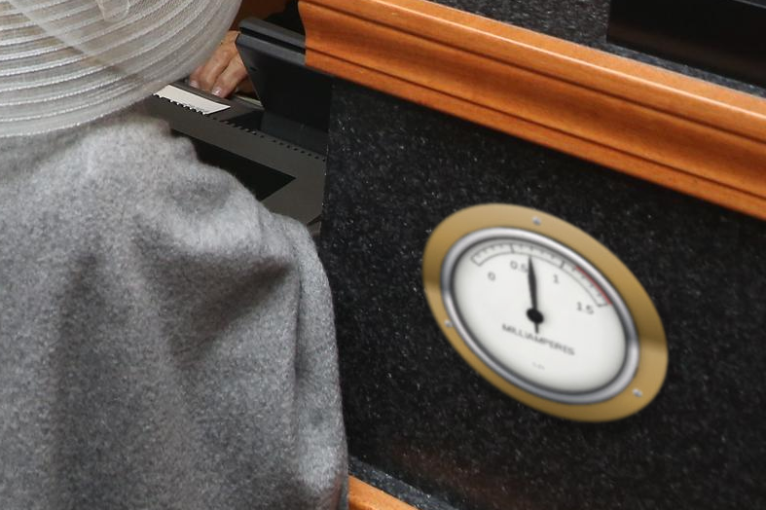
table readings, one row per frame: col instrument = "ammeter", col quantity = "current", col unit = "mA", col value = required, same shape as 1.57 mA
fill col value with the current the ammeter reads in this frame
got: 0.7 mA
